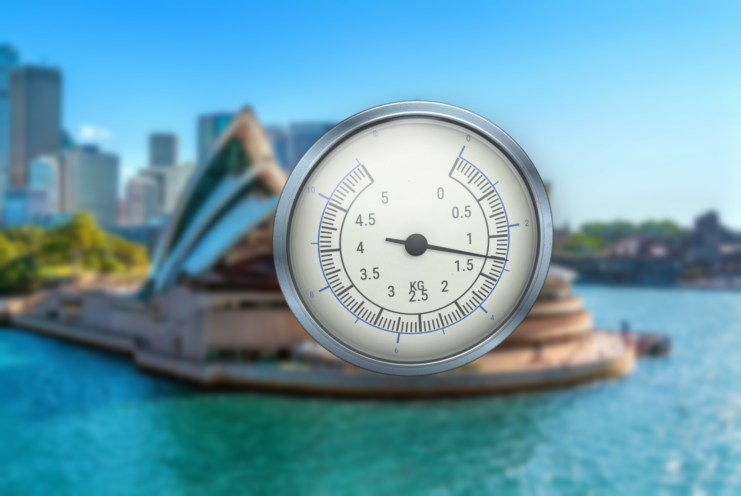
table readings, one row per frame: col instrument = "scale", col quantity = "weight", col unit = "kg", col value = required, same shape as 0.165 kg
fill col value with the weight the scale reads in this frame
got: 1.25 kg
